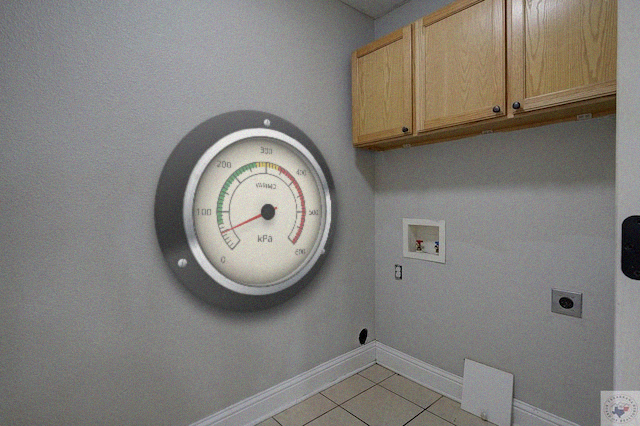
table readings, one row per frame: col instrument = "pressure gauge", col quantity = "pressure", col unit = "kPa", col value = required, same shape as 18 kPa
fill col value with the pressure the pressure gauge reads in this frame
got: 50 kPa
